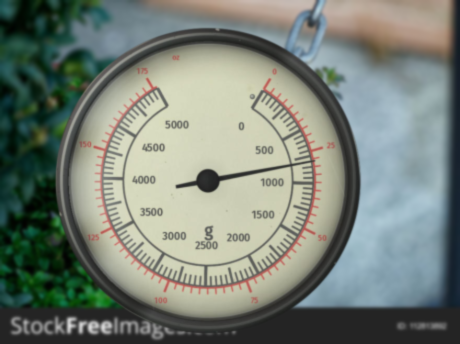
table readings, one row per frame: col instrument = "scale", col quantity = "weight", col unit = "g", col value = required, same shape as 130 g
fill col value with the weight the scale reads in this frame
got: 800 g
